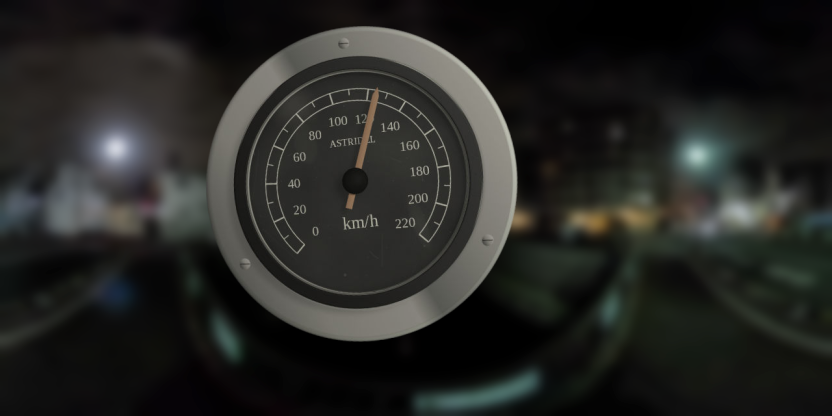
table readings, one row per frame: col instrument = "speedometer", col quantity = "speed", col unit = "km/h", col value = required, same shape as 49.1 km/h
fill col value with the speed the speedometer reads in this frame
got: 125 km/h
